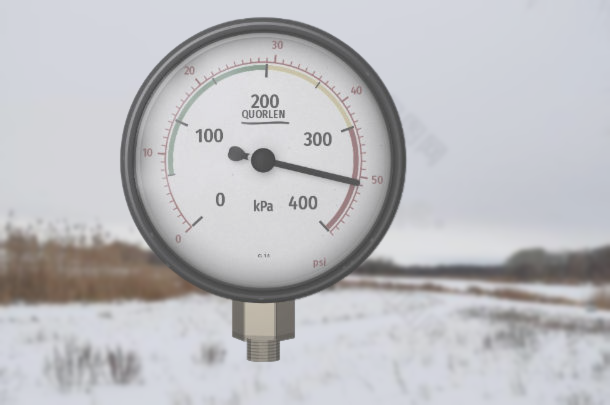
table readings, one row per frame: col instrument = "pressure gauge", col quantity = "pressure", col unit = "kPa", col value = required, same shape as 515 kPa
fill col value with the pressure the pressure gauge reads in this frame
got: 350 kPa
